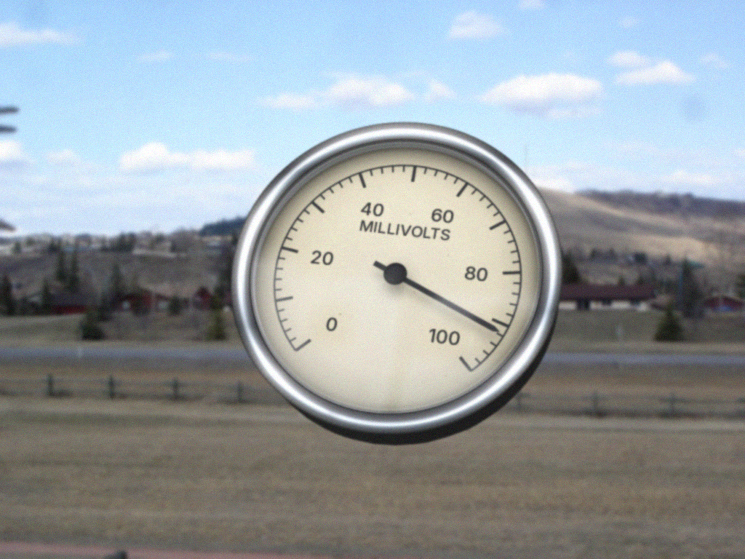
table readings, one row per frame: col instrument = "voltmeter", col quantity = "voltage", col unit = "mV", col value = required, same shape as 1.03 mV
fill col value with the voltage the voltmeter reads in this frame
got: 92 mV
